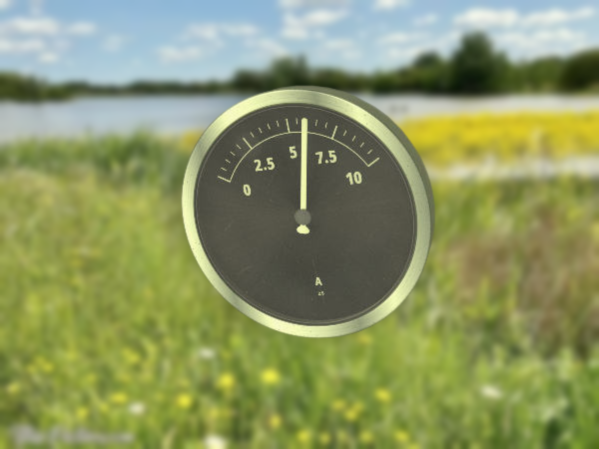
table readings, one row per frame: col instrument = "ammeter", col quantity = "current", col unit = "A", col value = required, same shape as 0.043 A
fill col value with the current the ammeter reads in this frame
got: 6 A
